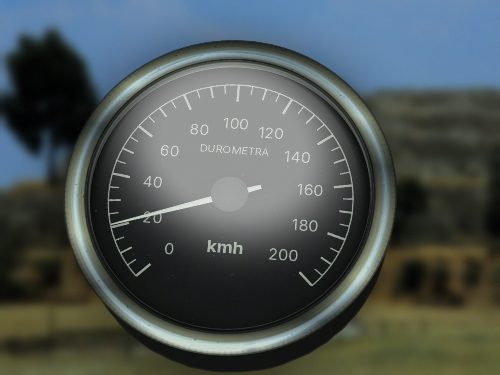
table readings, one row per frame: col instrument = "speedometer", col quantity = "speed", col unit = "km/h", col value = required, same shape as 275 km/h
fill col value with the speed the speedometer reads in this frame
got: 20 km/h
